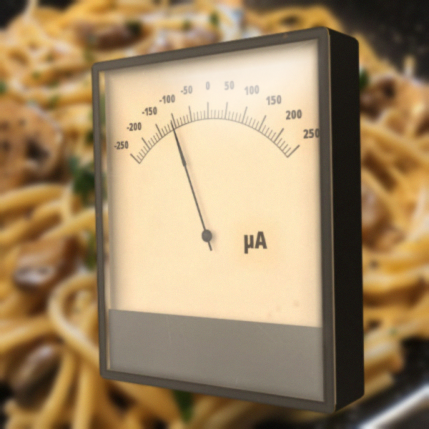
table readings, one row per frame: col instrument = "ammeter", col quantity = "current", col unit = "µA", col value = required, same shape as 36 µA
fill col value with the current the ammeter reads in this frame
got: -100 µA
